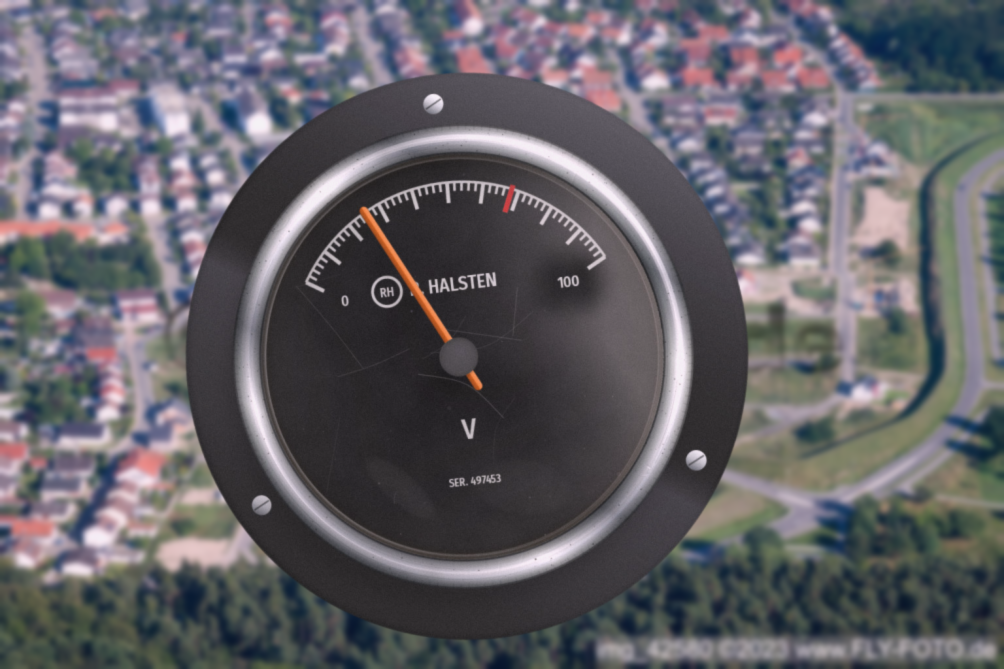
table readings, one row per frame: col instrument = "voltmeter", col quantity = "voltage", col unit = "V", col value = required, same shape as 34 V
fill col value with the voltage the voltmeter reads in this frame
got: 26 V
